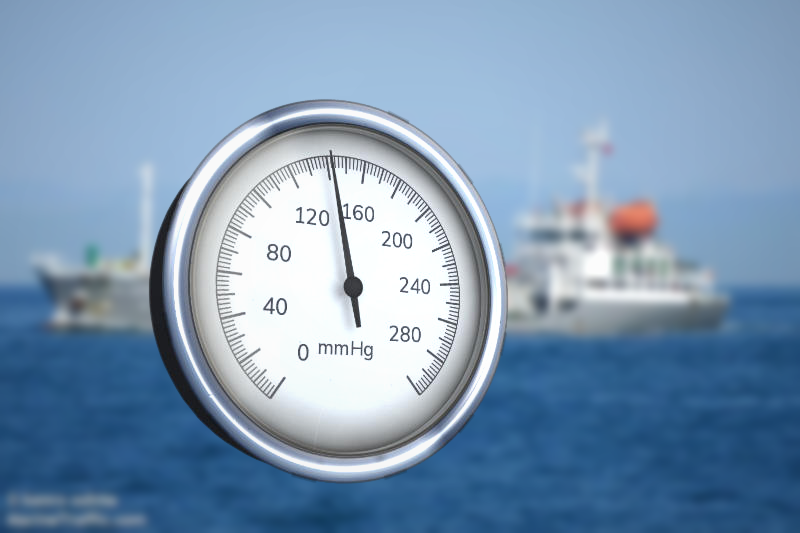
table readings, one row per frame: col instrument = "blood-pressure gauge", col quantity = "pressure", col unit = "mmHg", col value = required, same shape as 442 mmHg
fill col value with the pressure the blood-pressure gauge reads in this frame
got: 140 mmHg
